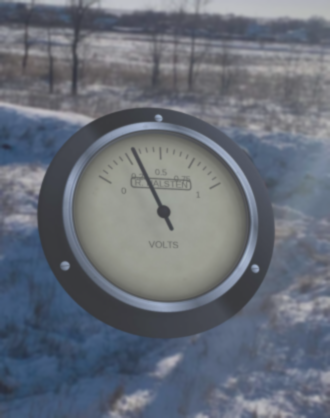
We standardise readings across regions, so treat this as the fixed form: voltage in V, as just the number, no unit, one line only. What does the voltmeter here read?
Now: 0.3
